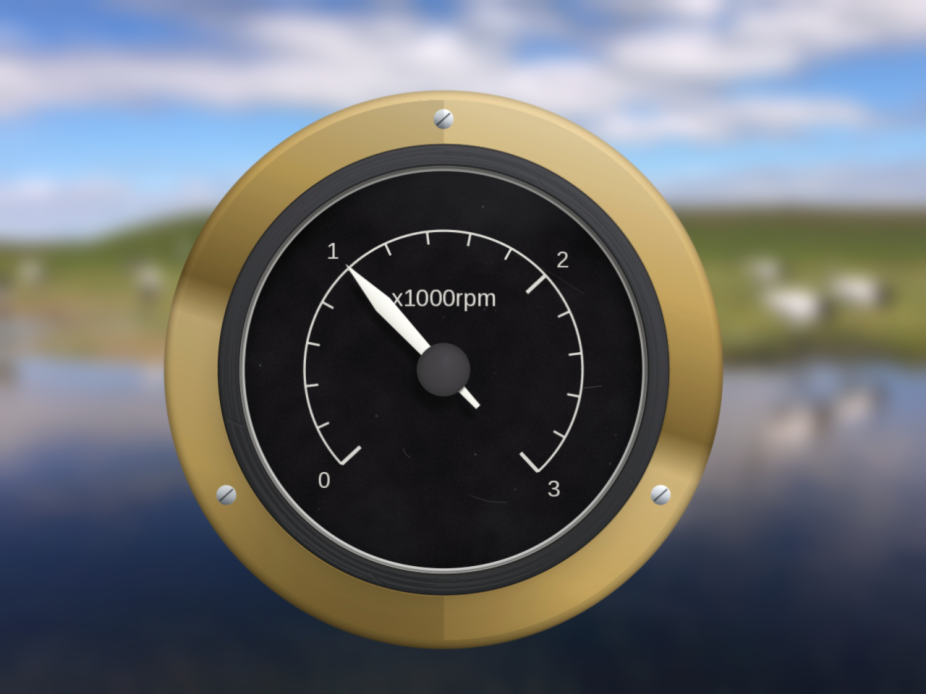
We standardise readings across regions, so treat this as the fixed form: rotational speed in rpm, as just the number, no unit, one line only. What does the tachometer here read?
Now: 1000
